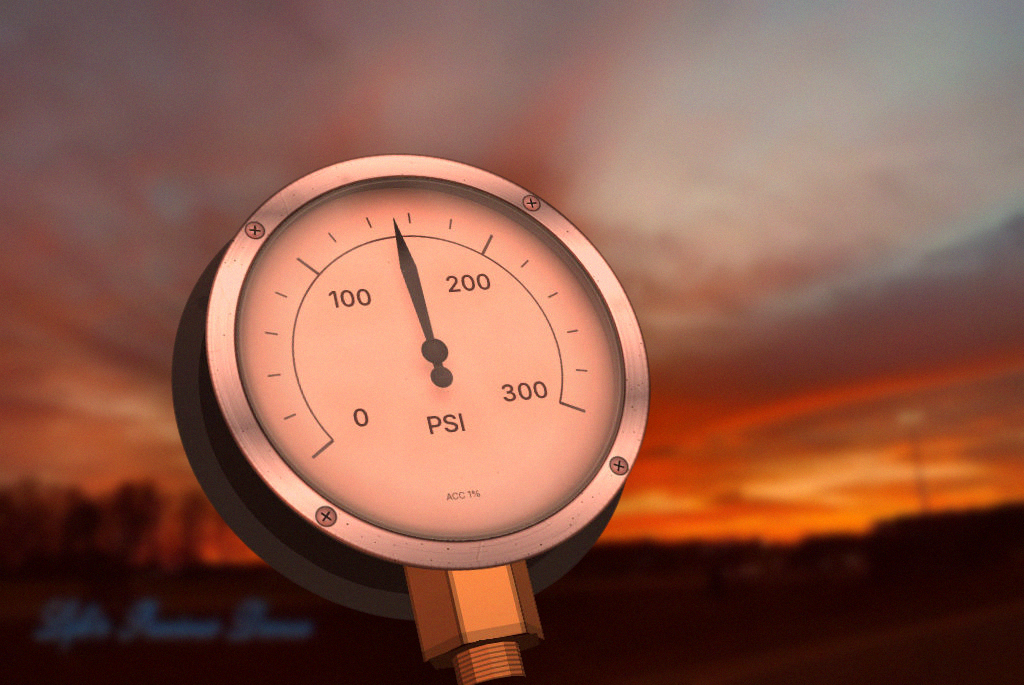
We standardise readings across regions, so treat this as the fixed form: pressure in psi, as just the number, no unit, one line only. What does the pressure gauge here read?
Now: 150
